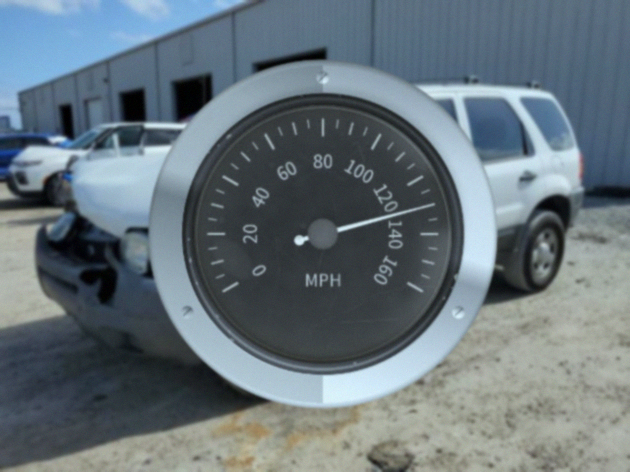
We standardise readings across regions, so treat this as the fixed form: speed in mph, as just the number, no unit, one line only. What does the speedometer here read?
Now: 130
